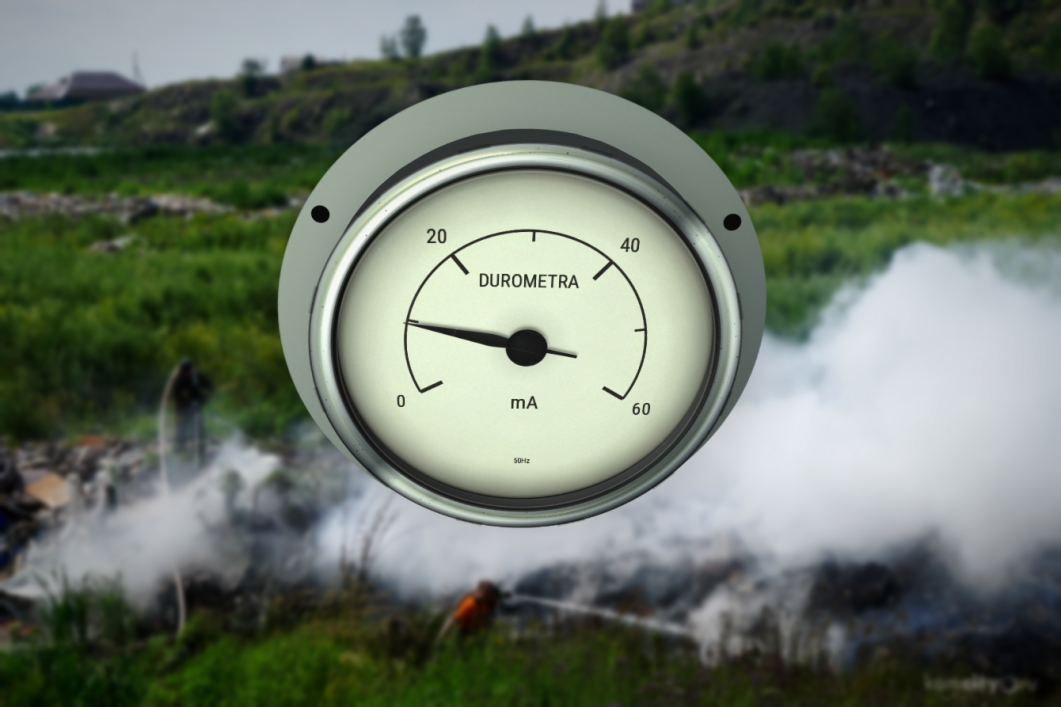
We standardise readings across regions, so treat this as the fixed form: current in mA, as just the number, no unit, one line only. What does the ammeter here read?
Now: 10
